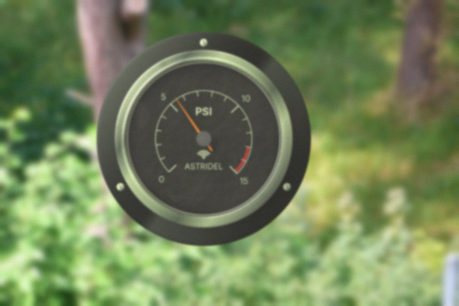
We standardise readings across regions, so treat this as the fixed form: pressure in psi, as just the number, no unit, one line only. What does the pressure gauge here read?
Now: 5.5
